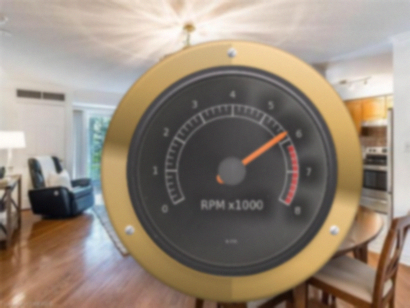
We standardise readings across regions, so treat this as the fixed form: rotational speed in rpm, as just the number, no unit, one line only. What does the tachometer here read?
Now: 5800
